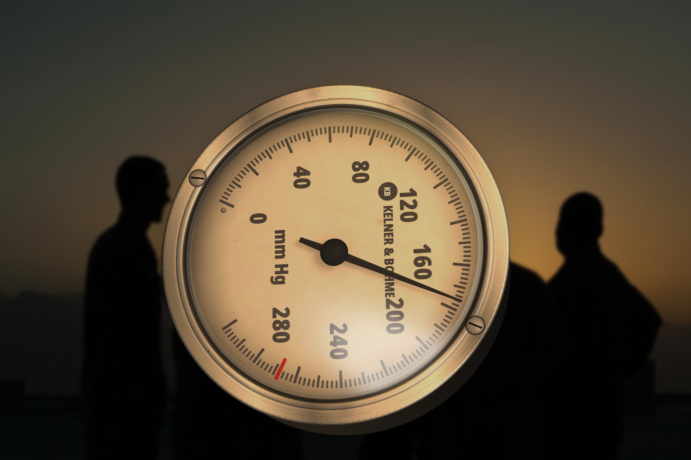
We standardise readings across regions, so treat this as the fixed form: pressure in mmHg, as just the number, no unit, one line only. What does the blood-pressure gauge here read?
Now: 176
